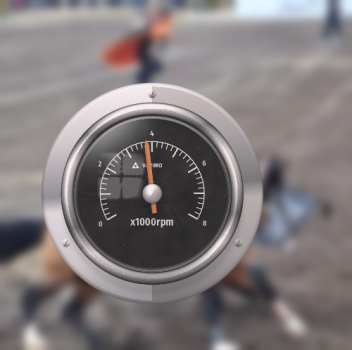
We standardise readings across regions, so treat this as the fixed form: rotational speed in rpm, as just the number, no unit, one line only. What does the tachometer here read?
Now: 3800
